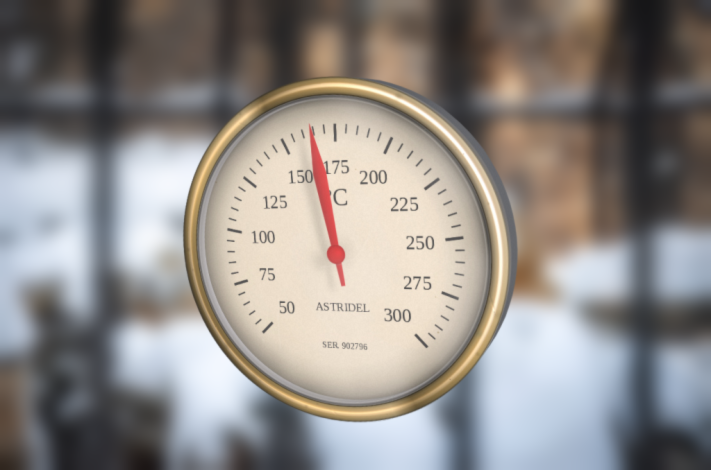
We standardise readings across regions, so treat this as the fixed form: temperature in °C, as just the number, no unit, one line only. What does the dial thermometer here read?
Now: 165
